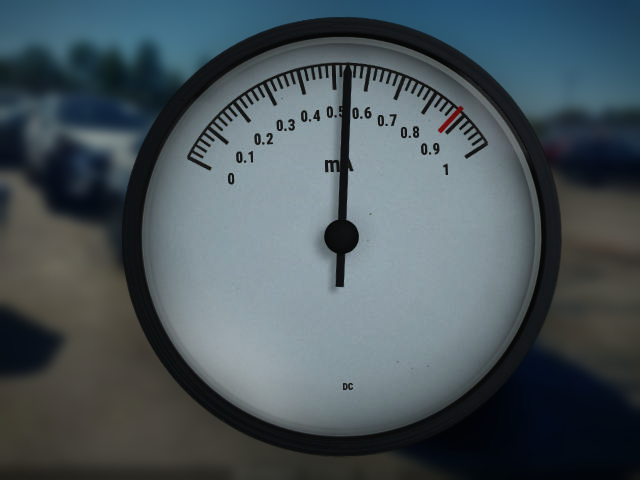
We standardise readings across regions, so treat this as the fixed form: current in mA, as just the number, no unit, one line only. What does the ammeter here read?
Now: 0.54
